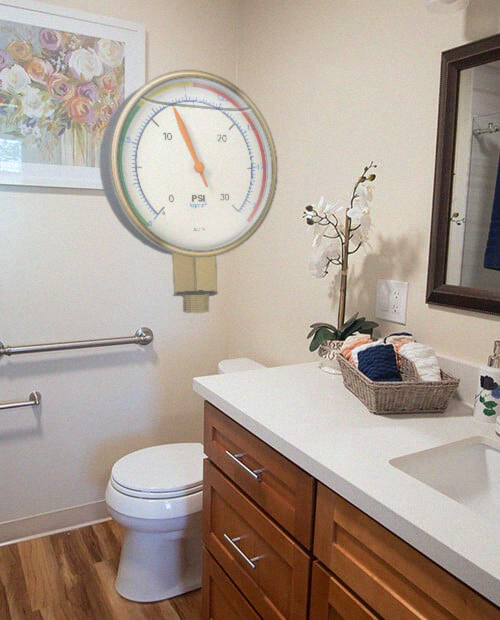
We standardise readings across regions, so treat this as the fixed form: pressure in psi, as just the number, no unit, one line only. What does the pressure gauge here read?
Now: 12.5
